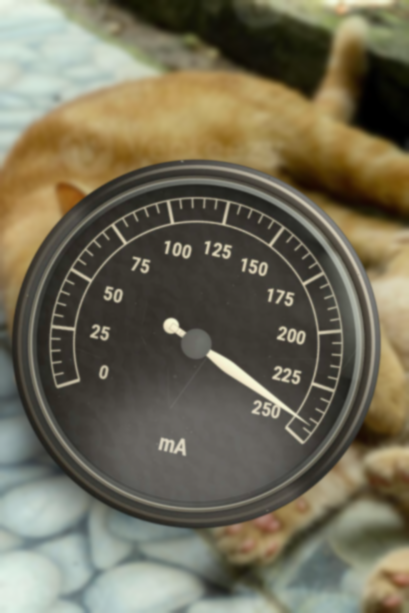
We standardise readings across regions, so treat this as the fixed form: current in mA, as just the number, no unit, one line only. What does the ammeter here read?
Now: 242.5
